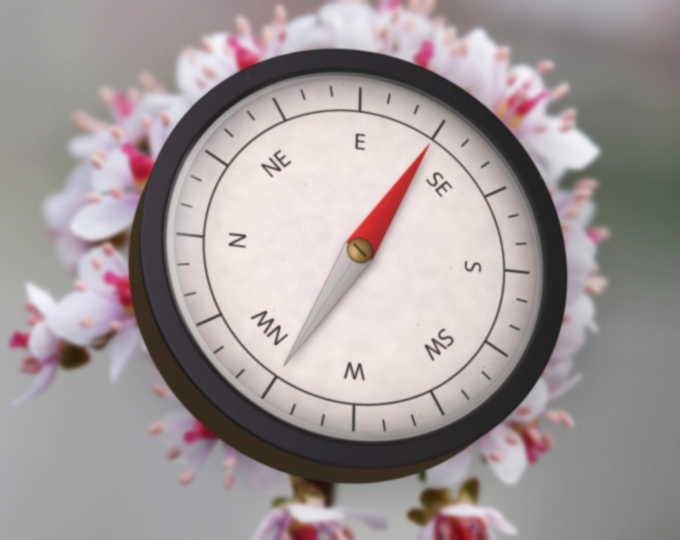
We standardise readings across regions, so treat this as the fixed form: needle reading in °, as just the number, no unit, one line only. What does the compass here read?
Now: 120
